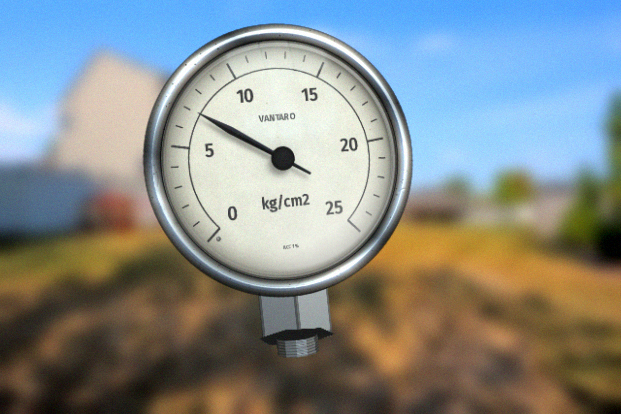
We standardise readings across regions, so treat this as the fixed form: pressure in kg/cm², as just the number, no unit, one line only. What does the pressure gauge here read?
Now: 7
